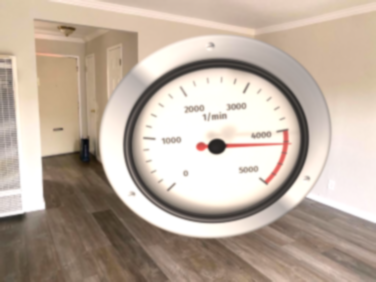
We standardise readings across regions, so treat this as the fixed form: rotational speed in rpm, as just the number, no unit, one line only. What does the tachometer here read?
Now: 4200
